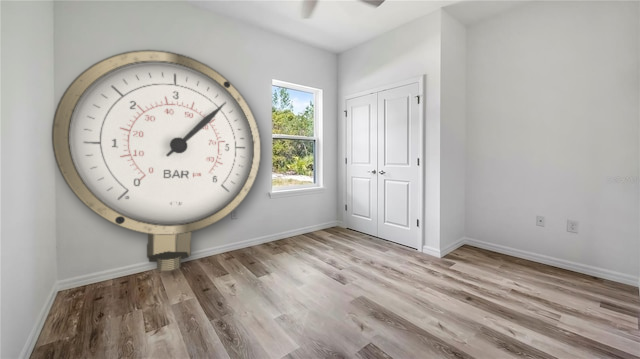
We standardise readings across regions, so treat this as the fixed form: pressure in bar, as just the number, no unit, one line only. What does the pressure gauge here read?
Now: 4
